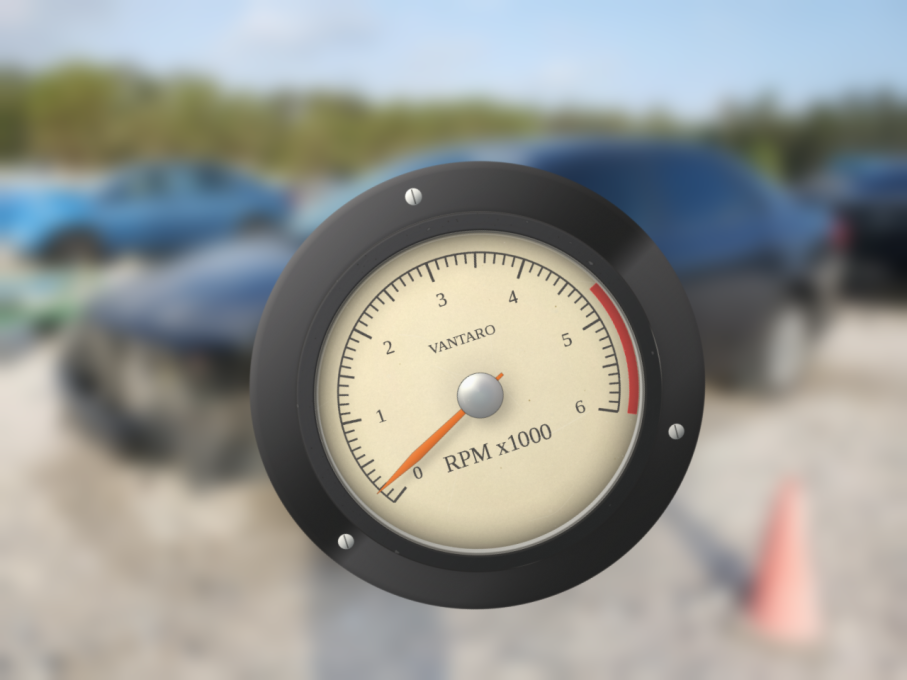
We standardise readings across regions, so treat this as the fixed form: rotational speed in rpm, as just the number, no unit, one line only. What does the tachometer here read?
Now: 200
